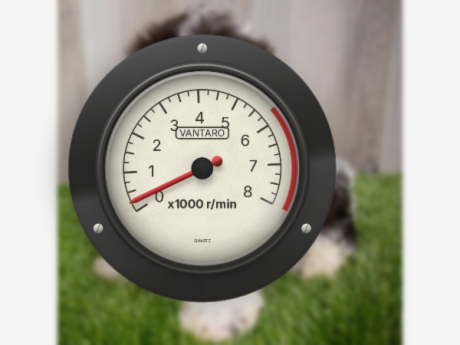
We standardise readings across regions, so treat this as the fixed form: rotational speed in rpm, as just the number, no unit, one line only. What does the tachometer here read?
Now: 250
